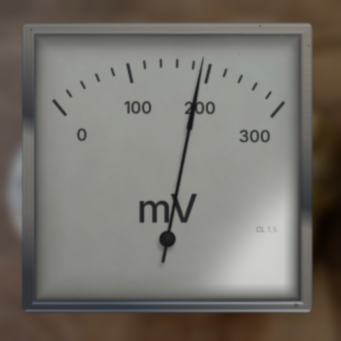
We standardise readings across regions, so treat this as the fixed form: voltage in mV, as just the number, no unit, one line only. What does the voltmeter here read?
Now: 190
